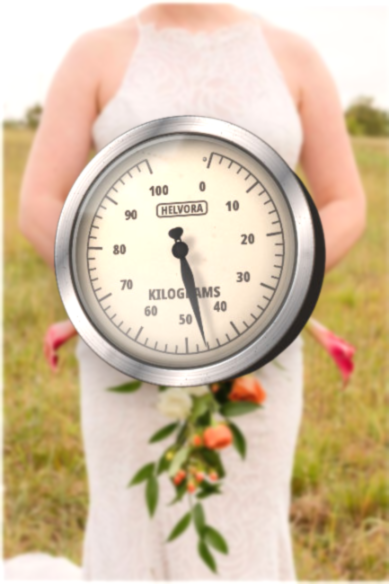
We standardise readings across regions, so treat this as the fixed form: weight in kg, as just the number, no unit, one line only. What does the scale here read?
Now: 46
